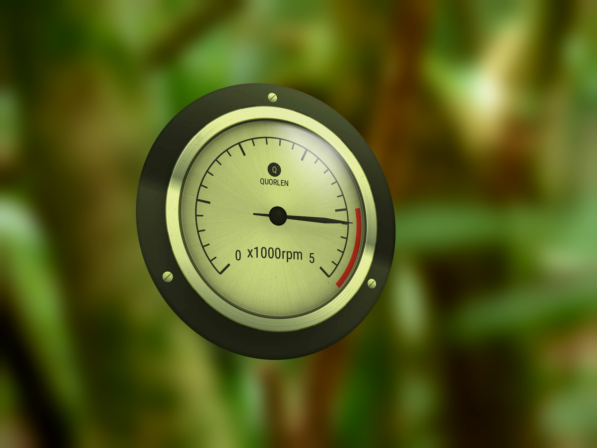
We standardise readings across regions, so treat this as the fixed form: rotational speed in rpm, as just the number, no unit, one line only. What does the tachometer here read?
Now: 4200
